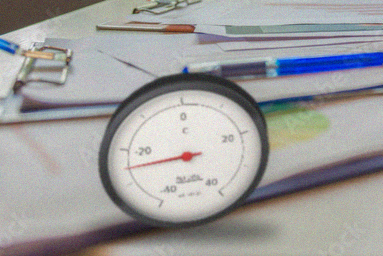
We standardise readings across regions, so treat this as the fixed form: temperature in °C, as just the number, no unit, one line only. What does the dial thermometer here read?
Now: -25
